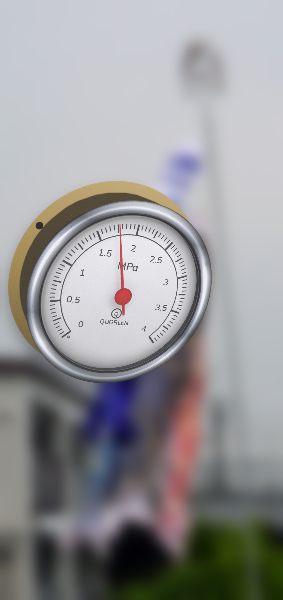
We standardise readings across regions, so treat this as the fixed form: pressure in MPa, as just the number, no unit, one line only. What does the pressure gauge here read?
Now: 1.75
